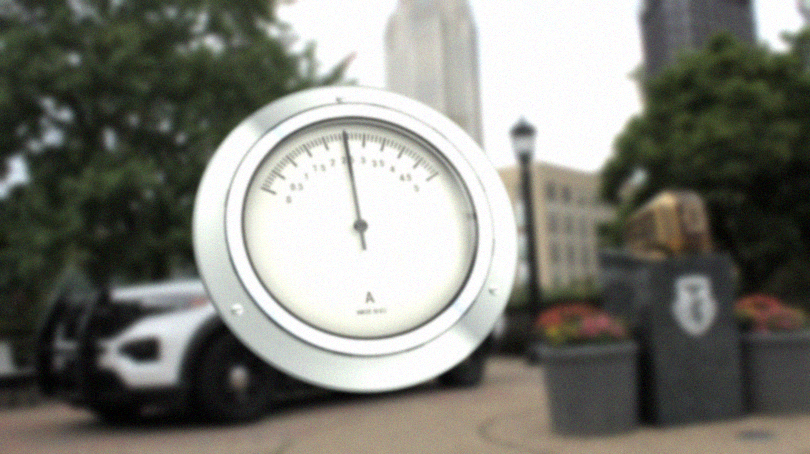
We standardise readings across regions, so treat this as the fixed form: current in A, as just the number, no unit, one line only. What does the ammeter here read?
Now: 2.5
